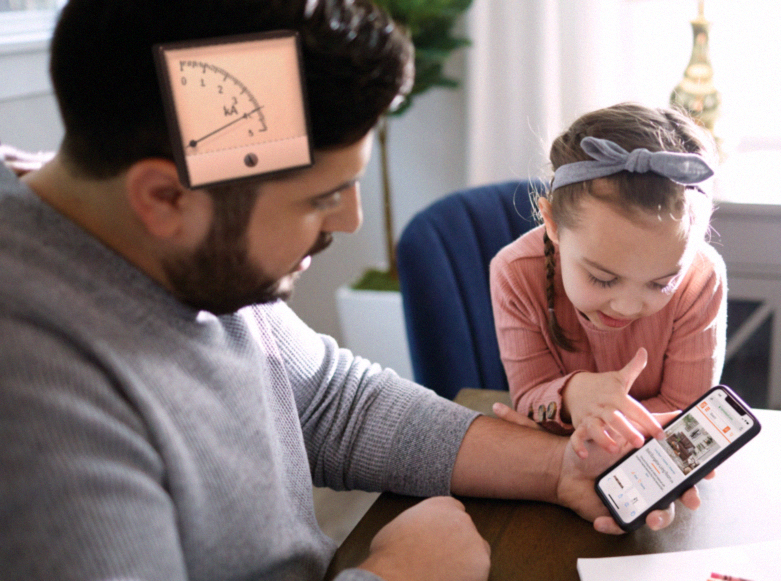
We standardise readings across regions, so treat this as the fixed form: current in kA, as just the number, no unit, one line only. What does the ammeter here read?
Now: 4
